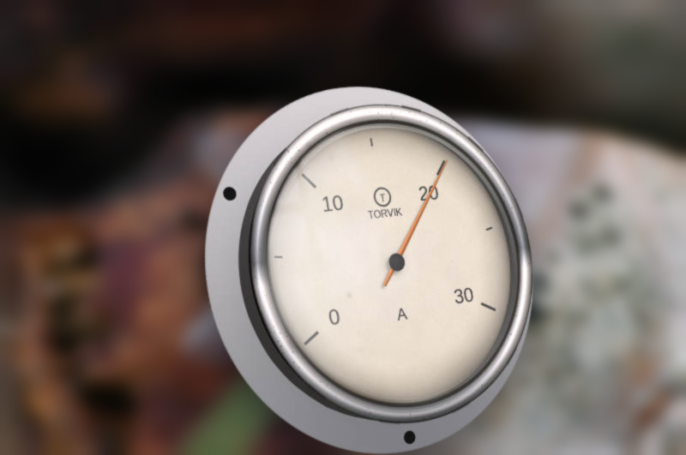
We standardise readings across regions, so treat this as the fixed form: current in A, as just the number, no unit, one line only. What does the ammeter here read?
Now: 20
